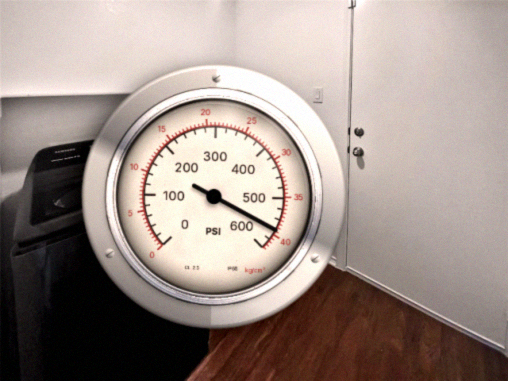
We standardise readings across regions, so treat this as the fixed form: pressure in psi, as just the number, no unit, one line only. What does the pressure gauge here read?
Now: 560
